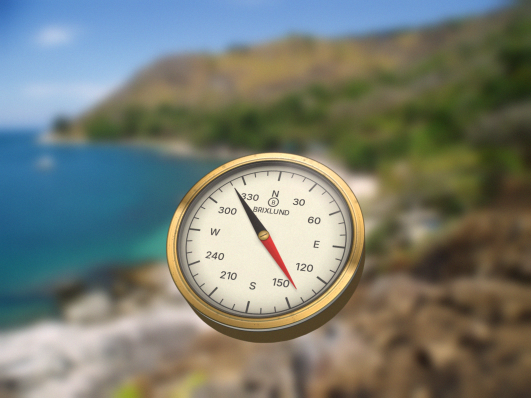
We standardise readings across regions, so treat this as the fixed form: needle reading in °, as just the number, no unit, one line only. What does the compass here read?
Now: 140
